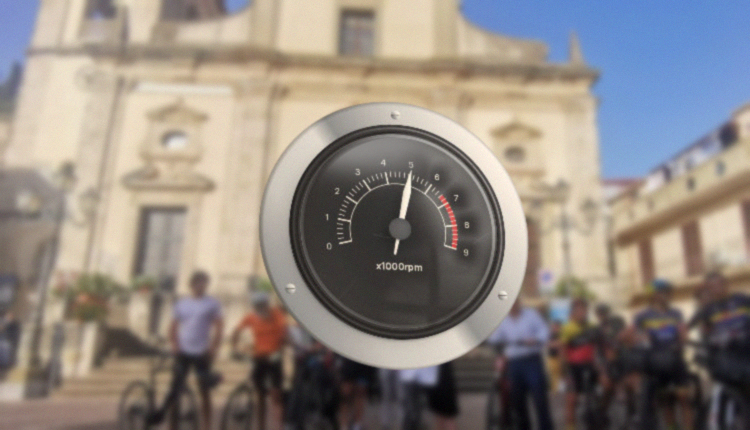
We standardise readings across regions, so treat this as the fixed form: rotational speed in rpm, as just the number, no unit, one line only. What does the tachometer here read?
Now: 5000
